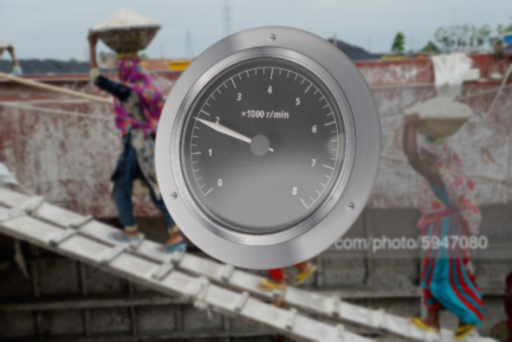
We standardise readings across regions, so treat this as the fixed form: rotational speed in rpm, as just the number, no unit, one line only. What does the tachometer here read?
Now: 1800
